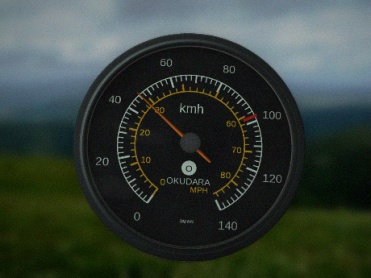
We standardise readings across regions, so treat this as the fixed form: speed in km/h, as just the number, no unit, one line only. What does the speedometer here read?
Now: 46
